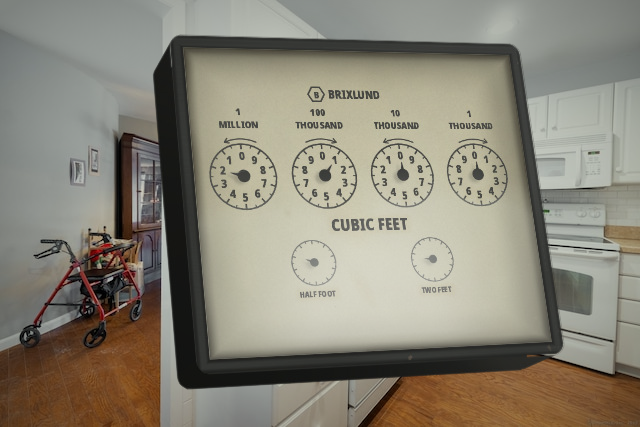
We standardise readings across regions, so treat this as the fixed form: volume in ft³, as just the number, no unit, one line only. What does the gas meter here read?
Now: 210000
